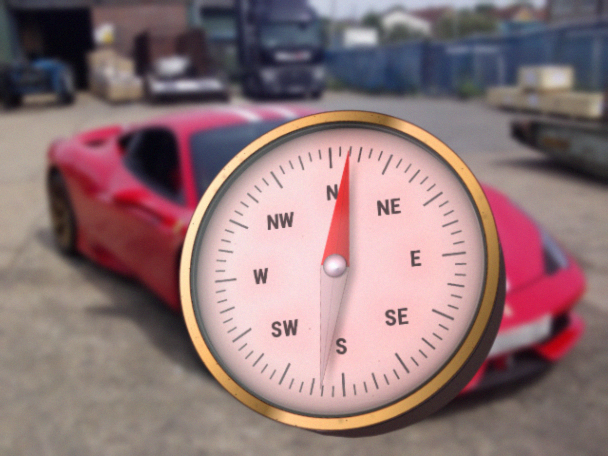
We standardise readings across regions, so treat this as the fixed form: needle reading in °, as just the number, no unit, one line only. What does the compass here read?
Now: 10
